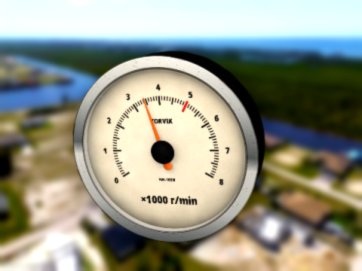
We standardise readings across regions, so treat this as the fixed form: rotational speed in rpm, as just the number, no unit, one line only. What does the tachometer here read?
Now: 3500
